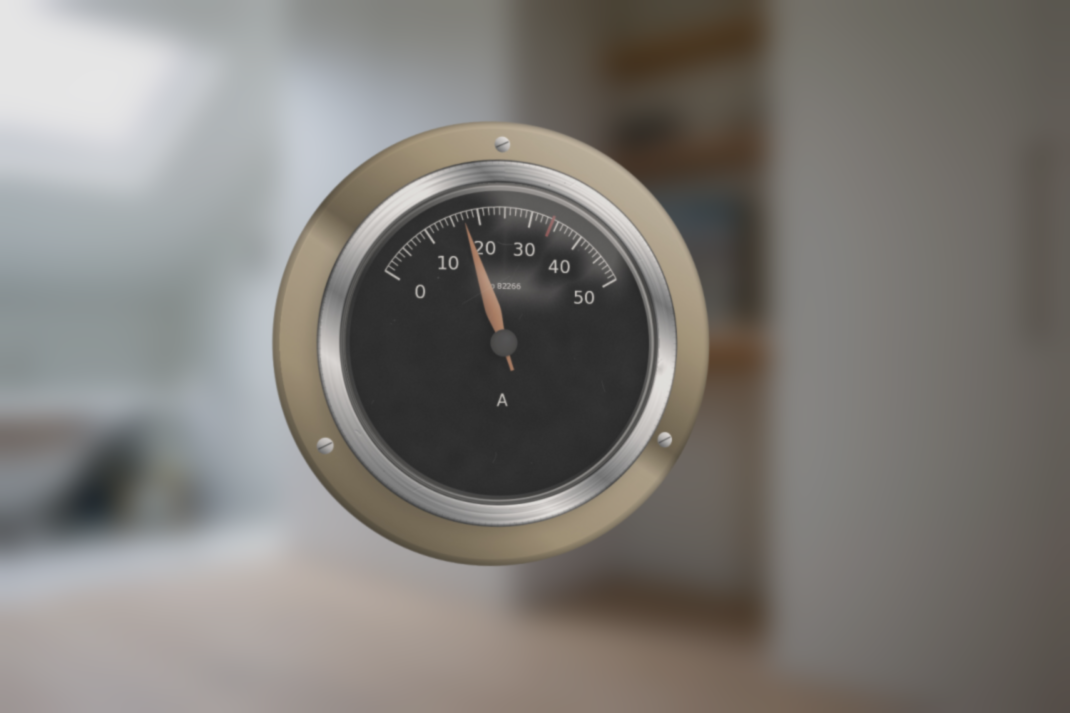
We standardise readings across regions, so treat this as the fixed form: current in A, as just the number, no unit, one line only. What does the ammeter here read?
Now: 17
